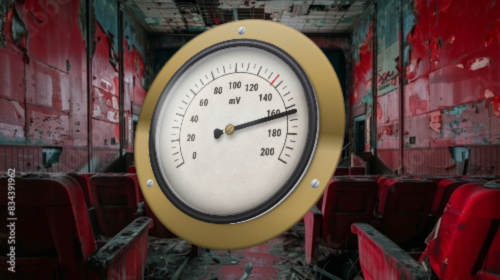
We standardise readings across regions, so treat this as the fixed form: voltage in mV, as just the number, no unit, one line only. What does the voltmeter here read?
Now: 165
